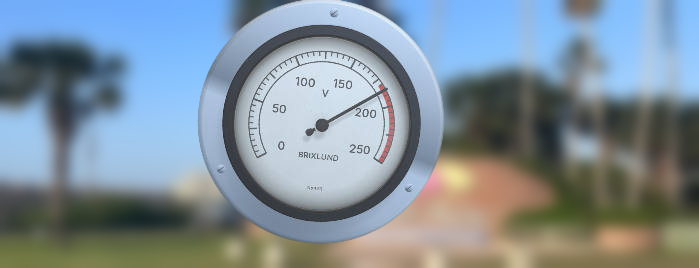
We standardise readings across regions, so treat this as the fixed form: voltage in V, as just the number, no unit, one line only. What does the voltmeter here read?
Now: 185
